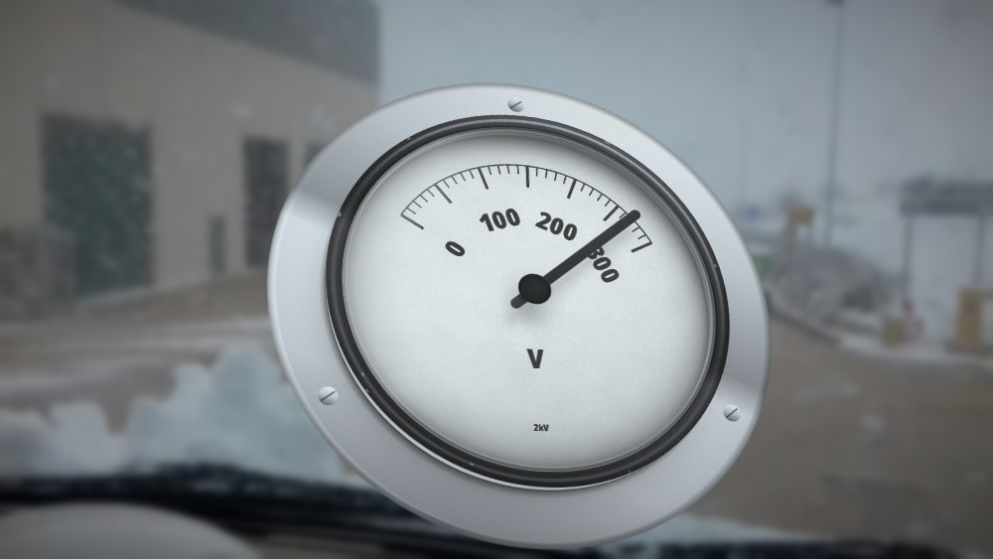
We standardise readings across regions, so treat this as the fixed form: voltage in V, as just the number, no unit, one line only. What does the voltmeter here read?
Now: 270
